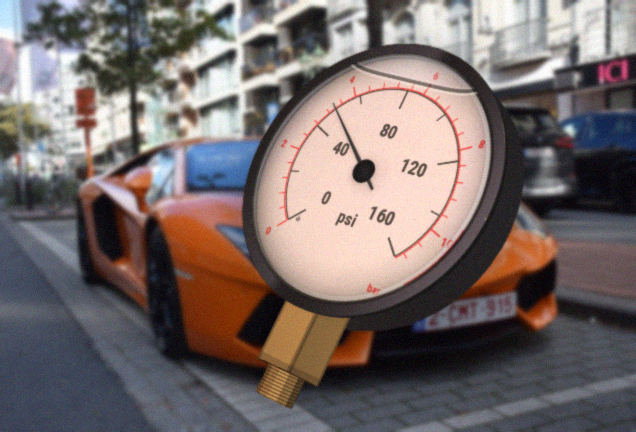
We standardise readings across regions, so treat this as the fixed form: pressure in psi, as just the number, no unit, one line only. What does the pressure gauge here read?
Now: 50
